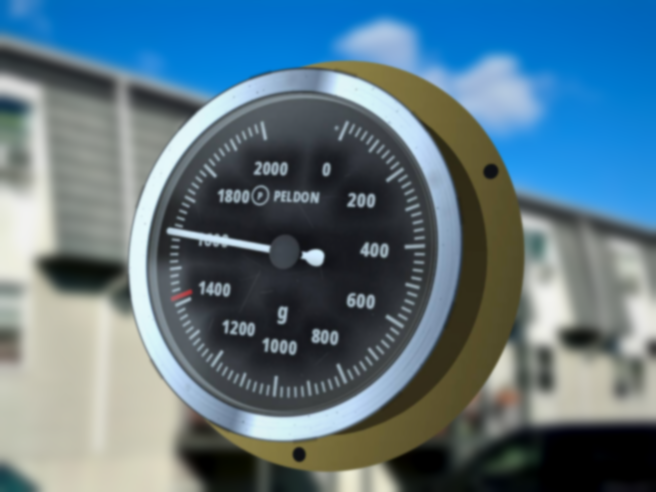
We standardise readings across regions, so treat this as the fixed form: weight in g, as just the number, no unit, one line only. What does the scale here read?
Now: 1600
